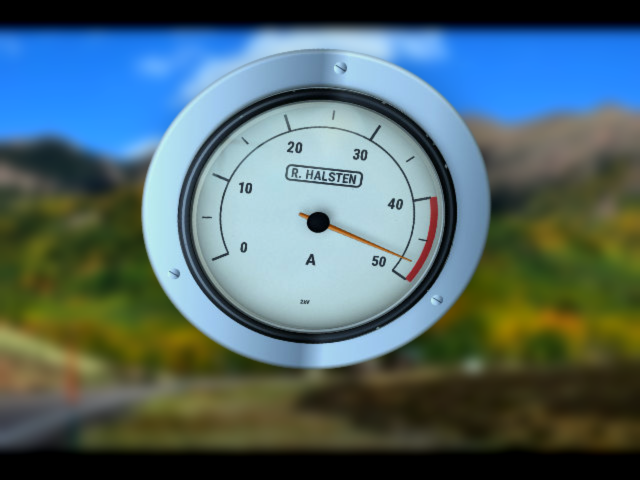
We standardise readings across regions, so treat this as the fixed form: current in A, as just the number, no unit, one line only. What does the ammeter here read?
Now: 47.5
